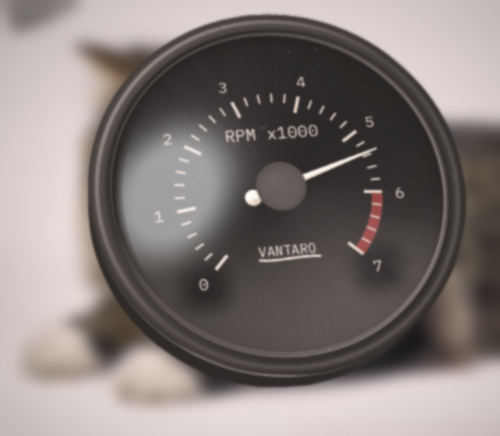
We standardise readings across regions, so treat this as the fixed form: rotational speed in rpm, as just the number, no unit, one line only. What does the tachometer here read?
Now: 5400
